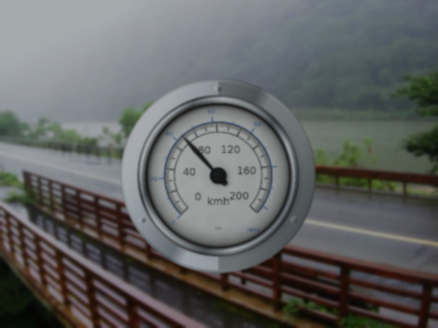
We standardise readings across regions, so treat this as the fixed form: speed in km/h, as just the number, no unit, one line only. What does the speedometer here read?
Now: 70
